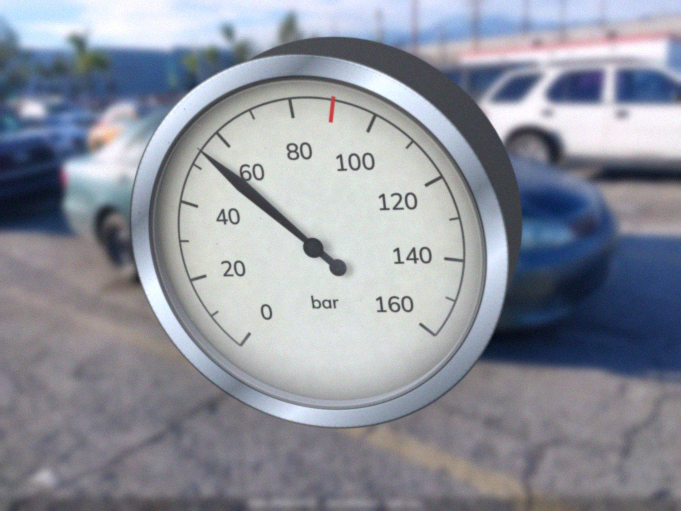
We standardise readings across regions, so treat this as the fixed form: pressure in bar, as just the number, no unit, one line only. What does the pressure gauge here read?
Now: 55
